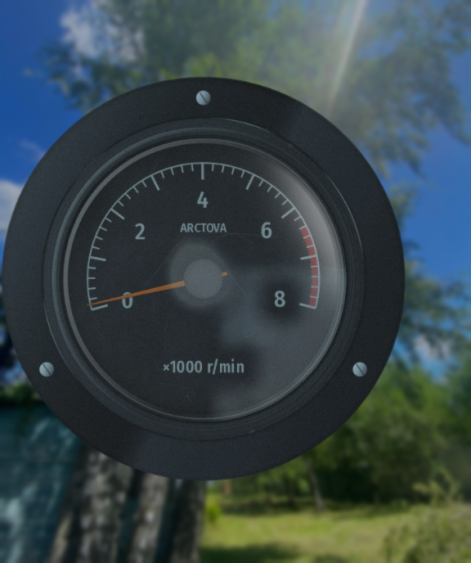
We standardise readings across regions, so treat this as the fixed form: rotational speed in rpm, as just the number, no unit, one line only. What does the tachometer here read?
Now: 100
